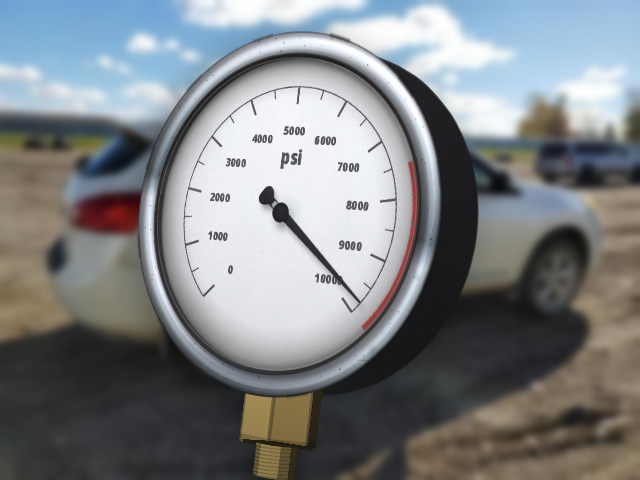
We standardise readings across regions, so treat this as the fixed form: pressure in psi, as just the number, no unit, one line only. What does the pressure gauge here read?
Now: 9750
